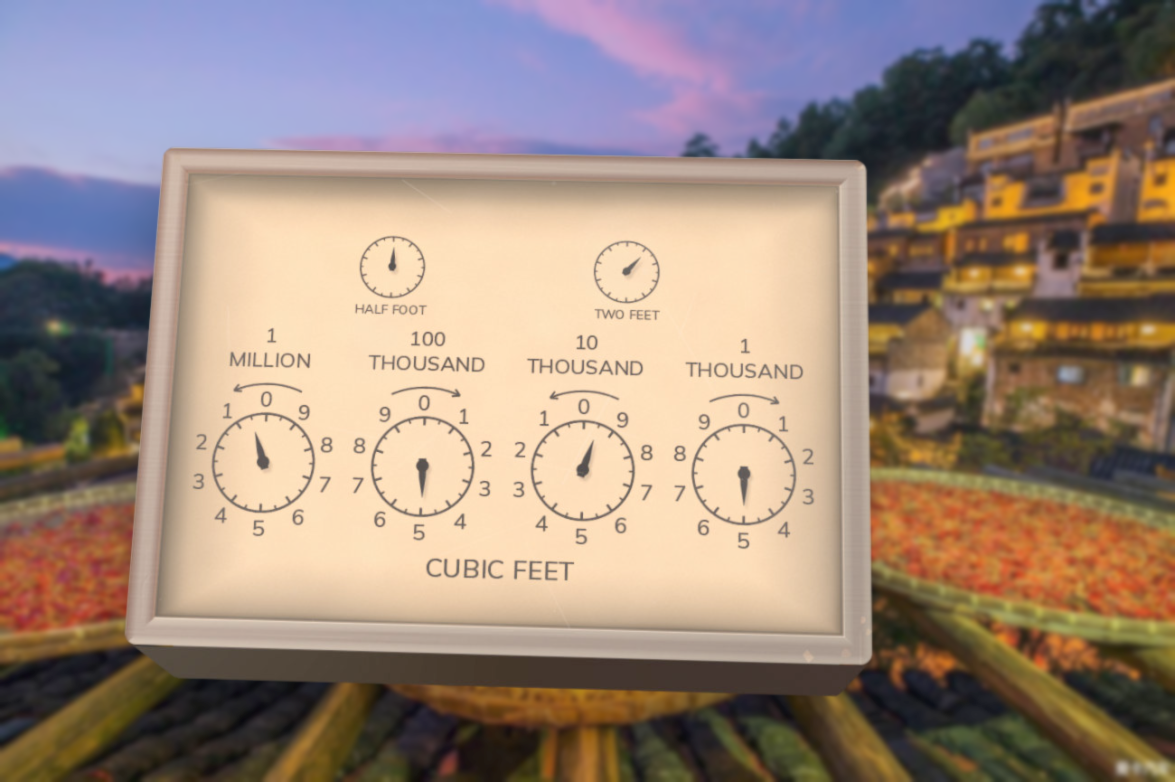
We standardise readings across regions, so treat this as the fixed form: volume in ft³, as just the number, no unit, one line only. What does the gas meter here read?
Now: 49500
